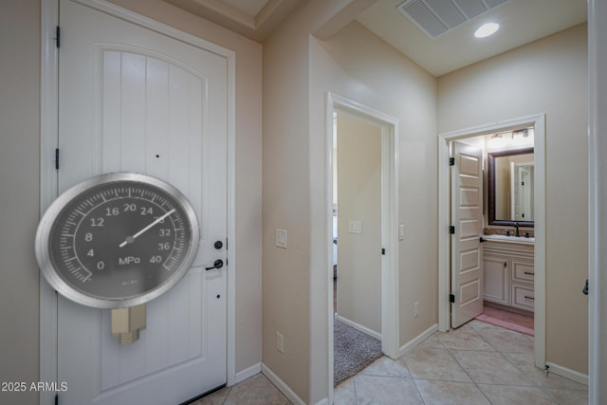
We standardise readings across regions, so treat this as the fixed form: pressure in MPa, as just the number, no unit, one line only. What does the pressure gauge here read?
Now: 28
